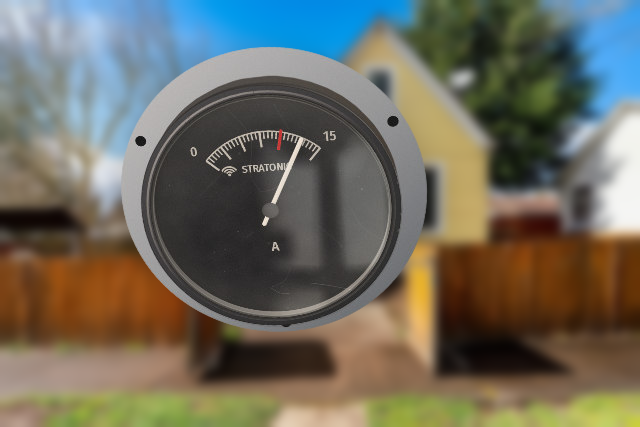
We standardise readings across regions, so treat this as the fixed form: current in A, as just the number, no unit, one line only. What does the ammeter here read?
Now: 12.5
